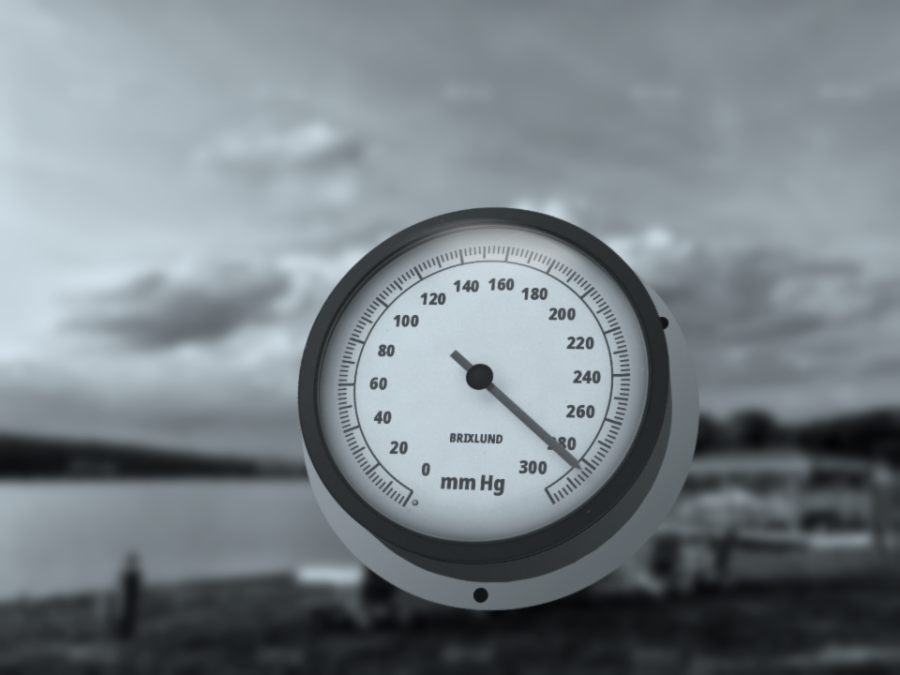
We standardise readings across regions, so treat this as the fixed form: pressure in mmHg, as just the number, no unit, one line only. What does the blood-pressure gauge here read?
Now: 284
